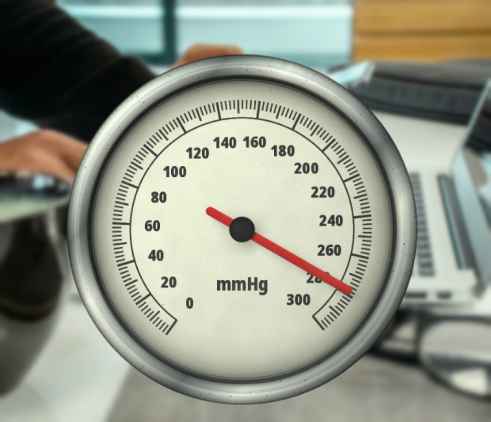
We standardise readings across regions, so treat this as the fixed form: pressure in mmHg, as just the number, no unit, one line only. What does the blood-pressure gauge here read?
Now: 278
